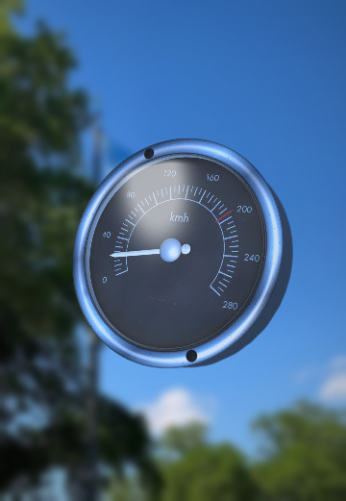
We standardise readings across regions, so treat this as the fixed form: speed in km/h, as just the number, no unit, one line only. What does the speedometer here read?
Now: 20
